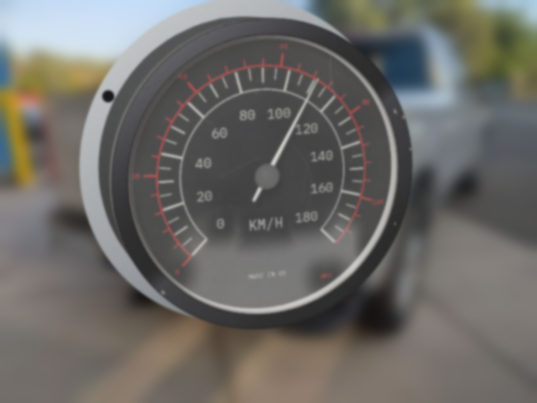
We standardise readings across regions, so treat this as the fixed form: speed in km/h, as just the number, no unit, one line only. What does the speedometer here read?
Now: 110
